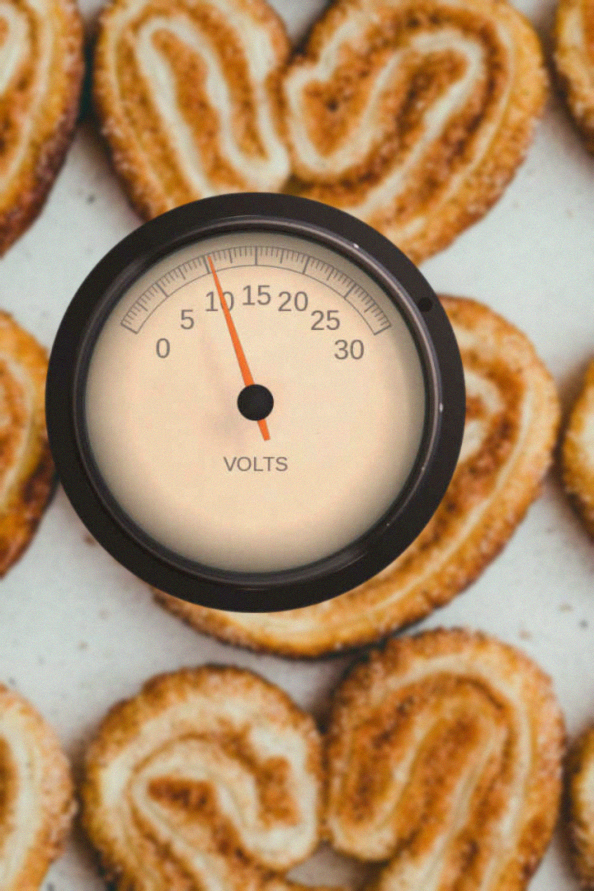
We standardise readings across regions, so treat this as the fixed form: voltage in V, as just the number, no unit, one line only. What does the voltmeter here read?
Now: 10.5
